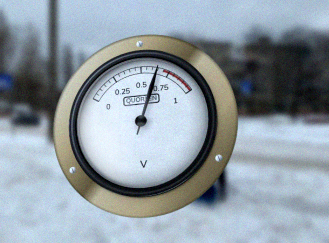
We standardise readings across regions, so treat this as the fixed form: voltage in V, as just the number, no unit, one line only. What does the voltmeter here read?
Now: 0.65
